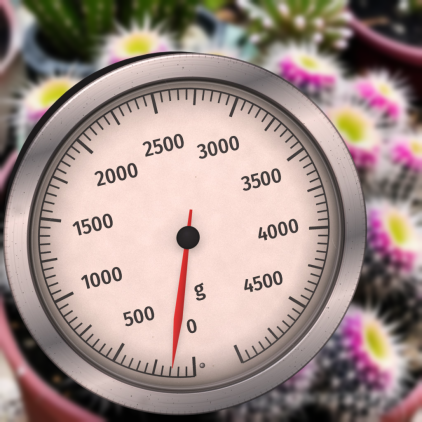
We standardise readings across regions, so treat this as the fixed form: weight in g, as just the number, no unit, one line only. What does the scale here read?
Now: 150
